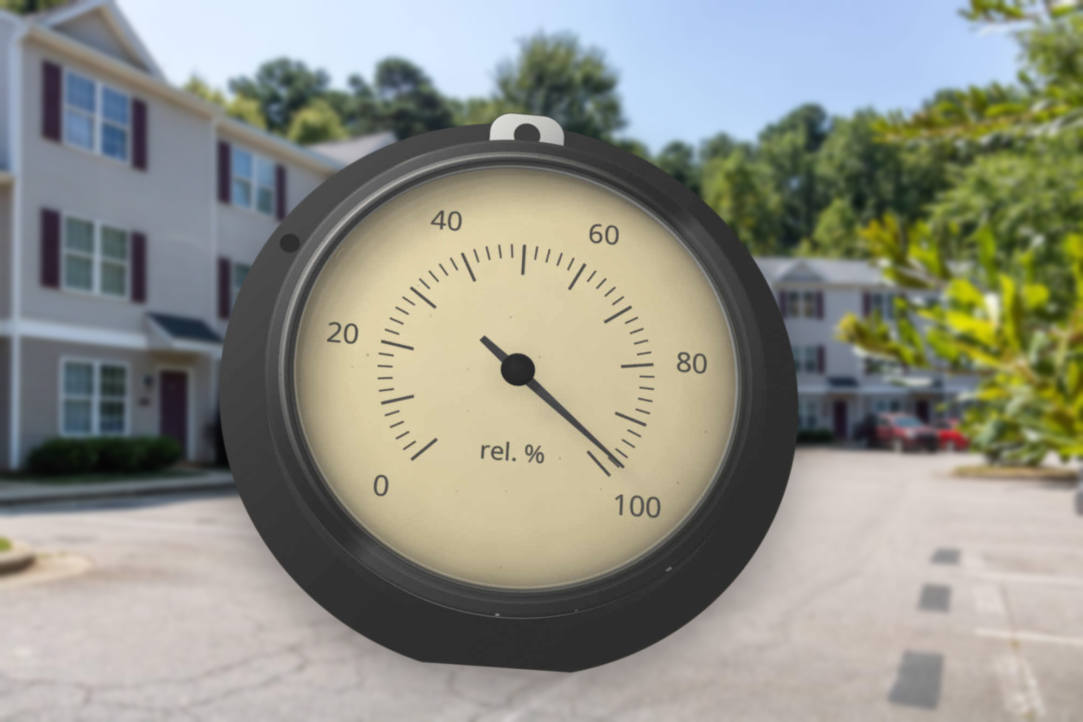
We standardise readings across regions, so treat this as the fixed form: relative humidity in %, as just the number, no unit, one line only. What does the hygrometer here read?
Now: 98
